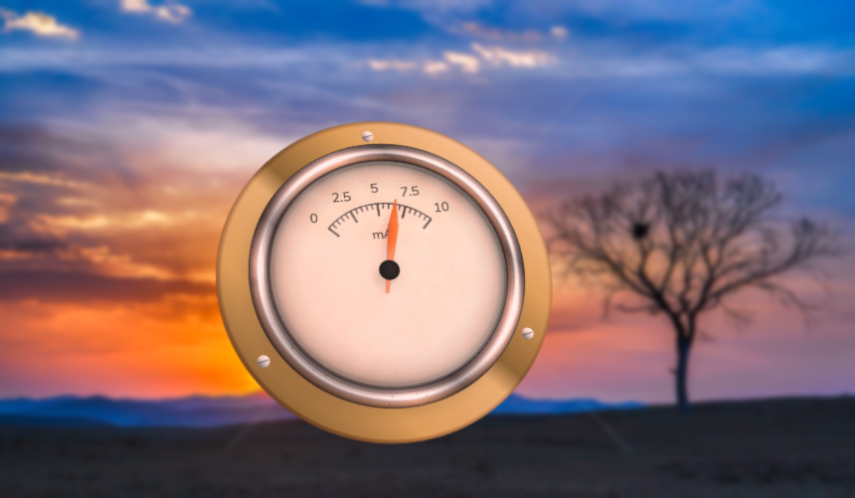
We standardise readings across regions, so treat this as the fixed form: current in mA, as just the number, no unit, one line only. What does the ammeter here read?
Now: 6.5
